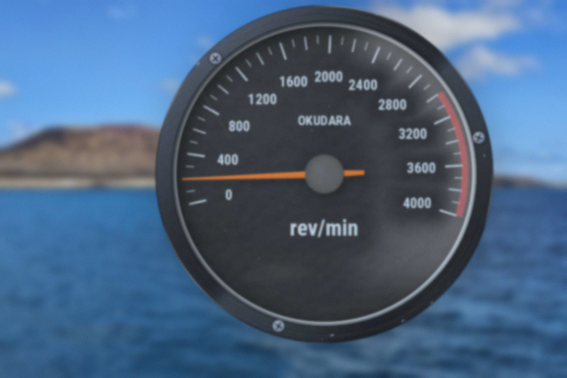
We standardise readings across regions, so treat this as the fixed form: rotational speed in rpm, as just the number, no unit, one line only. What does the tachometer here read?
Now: 200
